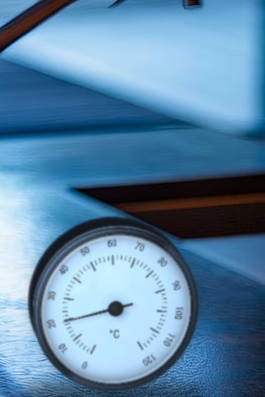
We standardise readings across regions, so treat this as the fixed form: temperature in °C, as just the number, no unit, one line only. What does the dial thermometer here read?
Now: 20
